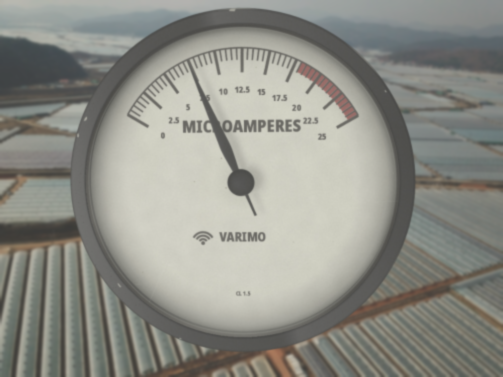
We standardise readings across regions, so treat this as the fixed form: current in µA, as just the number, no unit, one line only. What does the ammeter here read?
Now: 7.5
